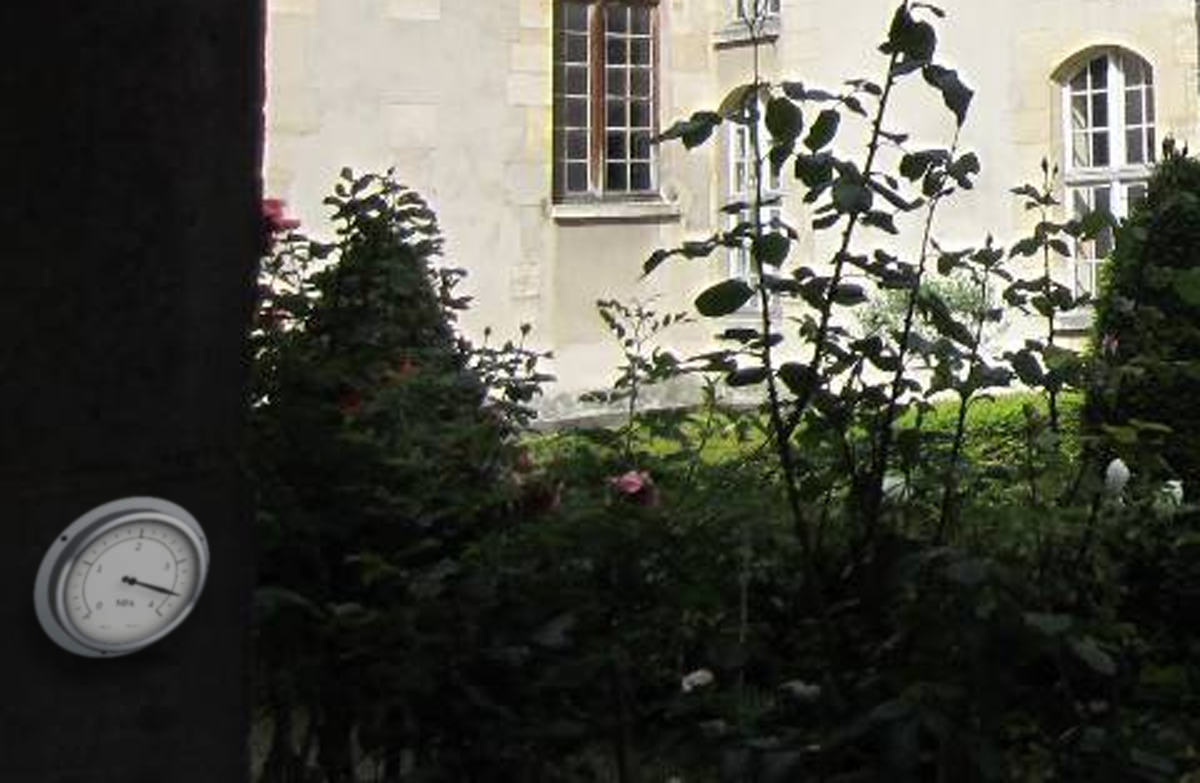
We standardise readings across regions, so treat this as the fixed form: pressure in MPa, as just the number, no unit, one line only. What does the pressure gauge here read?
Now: 3.6
